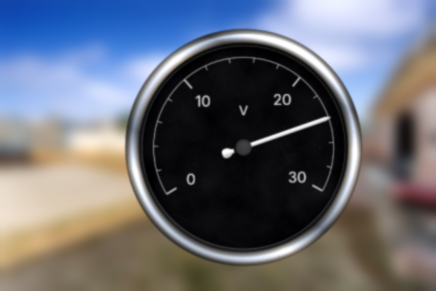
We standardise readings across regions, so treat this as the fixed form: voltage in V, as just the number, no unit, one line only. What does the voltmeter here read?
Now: 24
